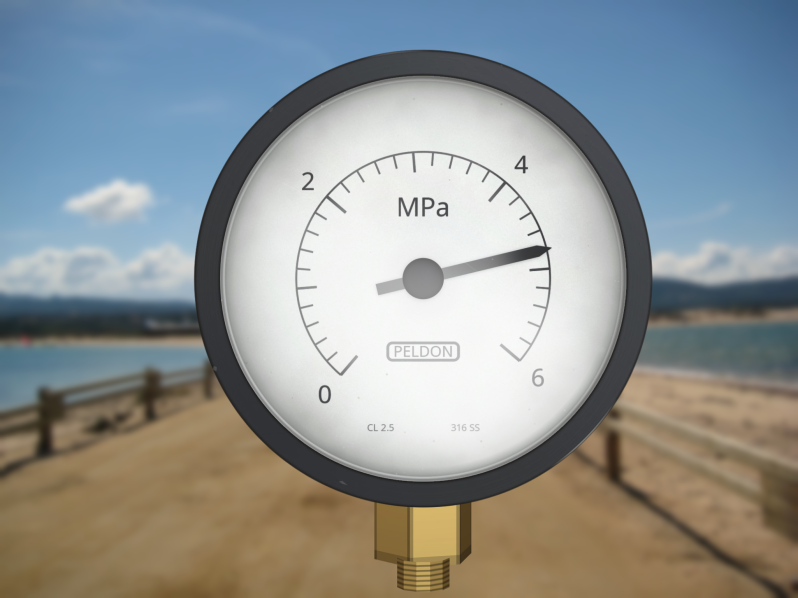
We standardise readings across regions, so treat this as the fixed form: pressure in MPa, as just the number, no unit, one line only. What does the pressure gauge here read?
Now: 4.8
